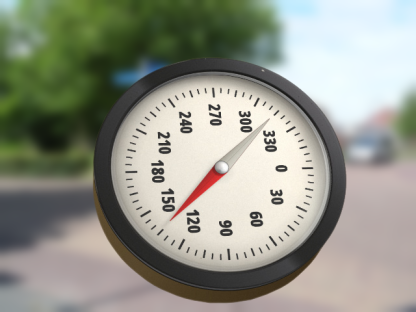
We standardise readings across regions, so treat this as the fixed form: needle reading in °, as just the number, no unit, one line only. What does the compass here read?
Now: 135
